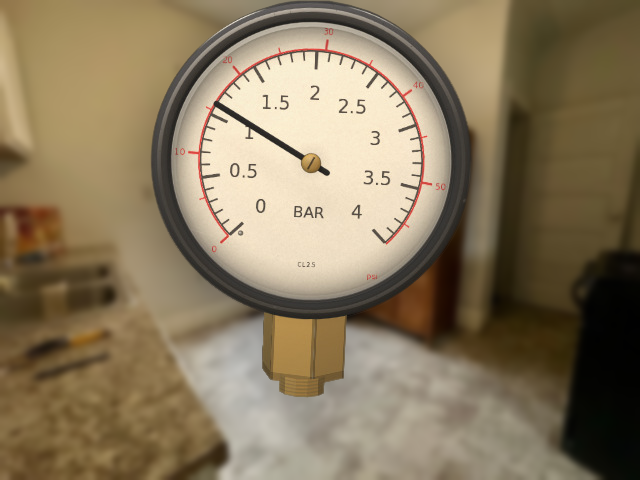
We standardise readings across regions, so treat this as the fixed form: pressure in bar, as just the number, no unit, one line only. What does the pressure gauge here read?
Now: 1.1
